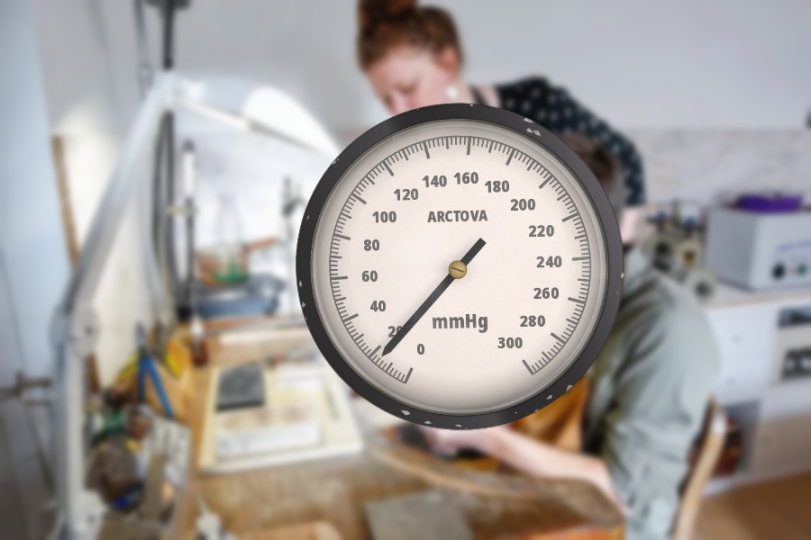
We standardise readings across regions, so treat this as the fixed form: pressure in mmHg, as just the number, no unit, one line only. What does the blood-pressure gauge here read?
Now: 16
